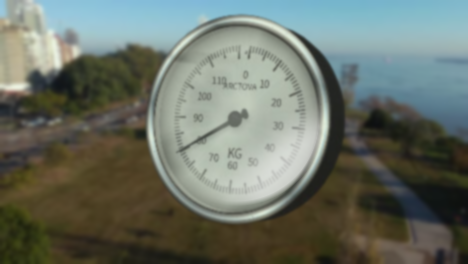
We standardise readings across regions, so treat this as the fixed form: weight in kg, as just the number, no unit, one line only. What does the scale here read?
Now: 80
